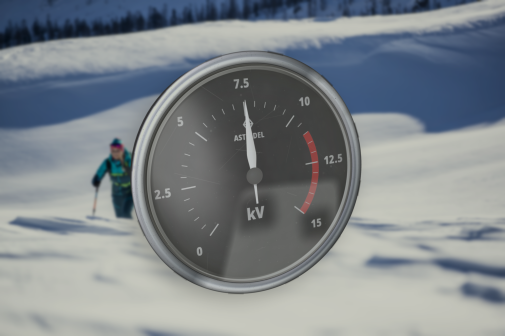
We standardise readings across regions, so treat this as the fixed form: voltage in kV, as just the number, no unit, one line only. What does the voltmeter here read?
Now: 7.5
